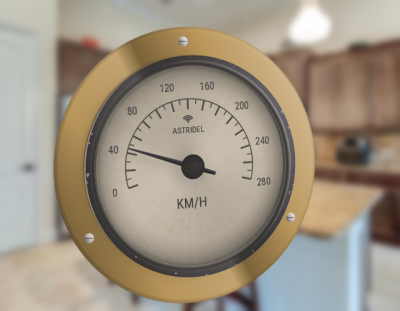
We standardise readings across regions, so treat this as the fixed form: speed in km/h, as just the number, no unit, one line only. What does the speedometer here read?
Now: 45
